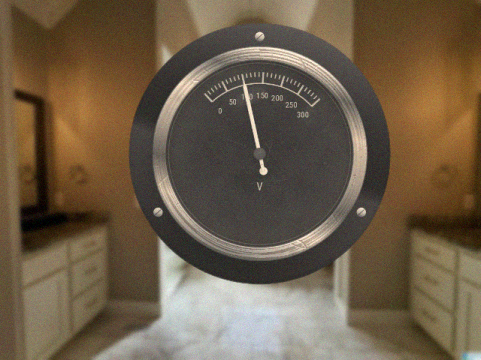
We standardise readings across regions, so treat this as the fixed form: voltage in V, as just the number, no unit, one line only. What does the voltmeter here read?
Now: 100
